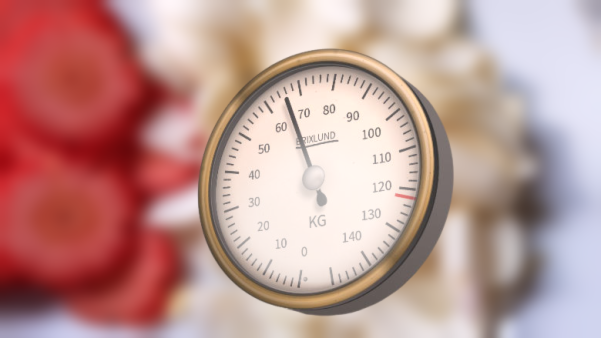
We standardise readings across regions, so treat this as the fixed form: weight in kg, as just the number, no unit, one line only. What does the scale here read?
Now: 66
